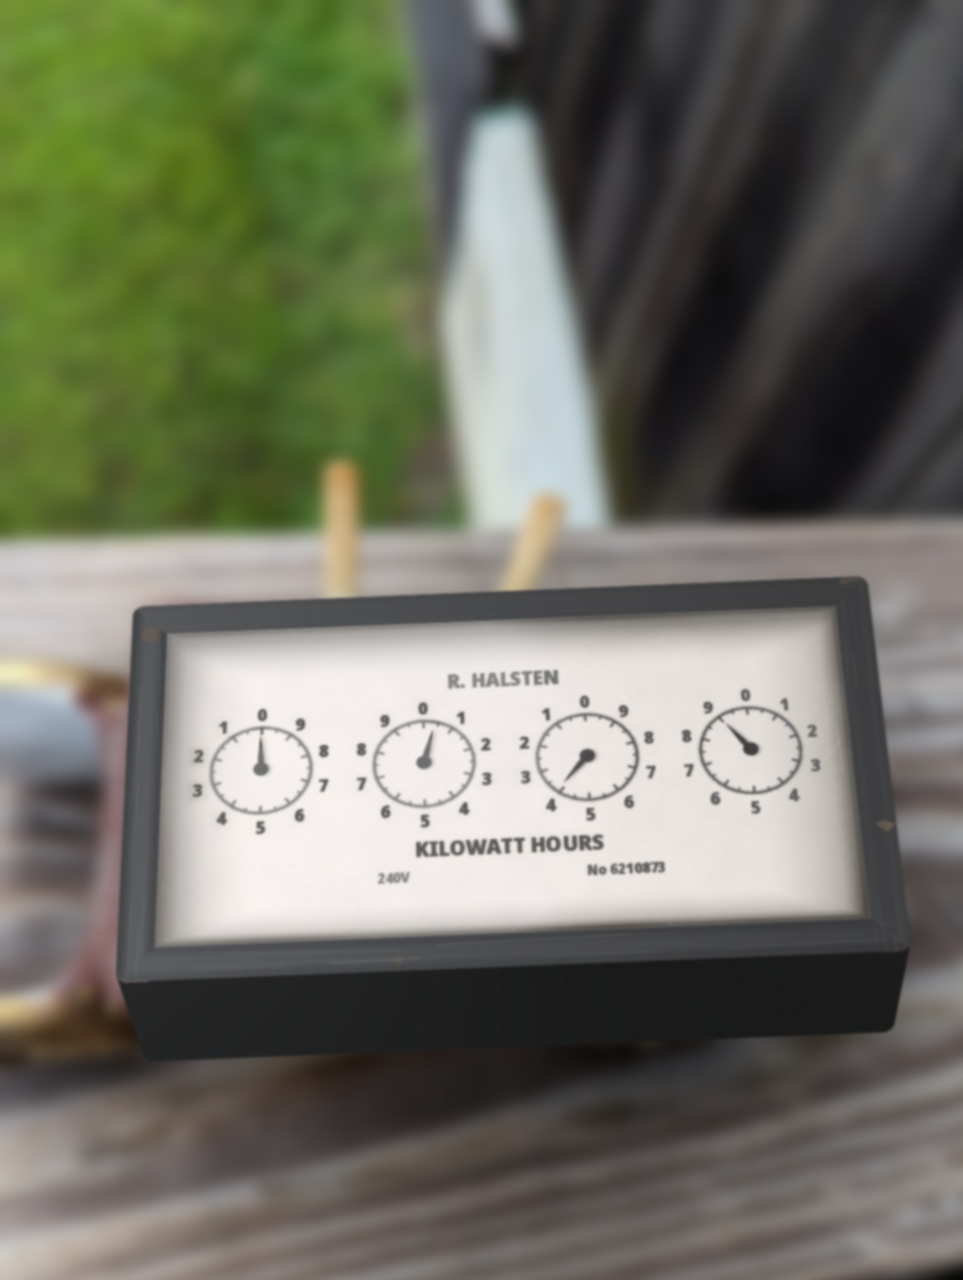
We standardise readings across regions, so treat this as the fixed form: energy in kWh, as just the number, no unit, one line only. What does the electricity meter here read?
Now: 39
